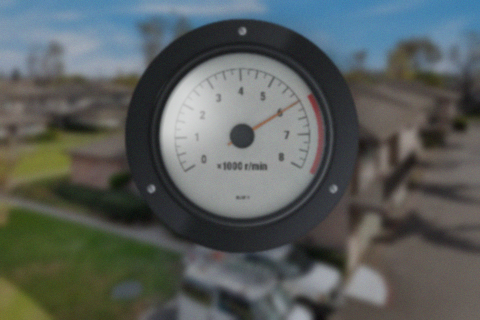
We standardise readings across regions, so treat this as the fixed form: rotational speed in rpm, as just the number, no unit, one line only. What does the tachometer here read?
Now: 6000
